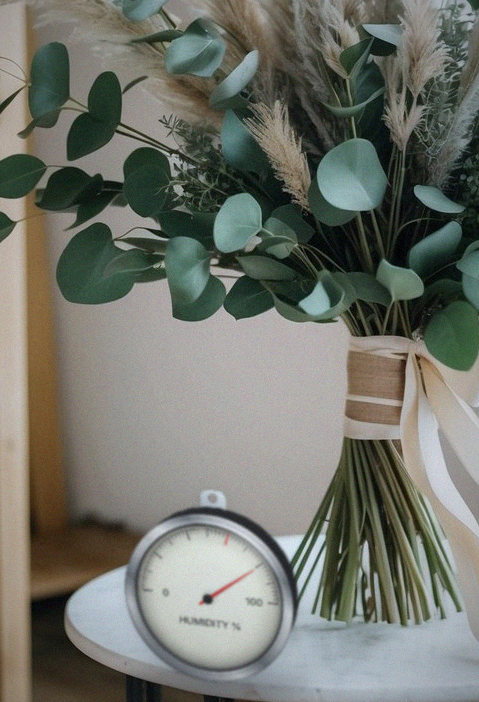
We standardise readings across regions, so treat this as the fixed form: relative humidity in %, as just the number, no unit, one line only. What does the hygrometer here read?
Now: 80
